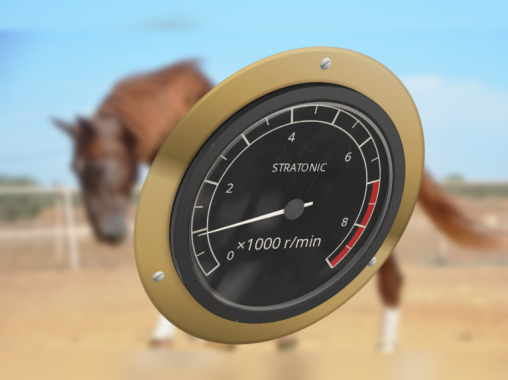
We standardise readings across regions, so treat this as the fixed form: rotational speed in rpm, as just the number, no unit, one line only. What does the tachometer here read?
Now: 1000
